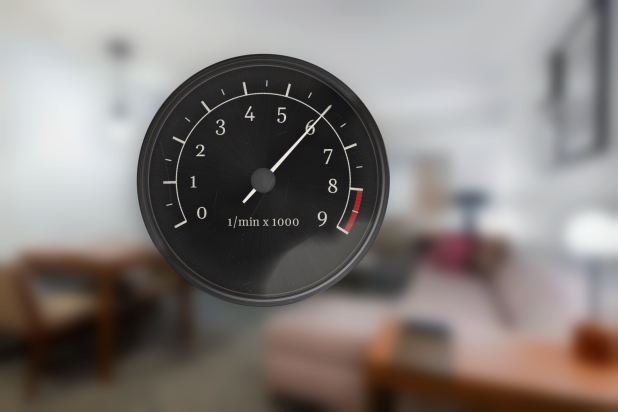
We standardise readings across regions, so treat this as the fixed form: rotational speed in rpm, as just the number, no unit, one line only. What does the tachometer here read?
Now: 6000
